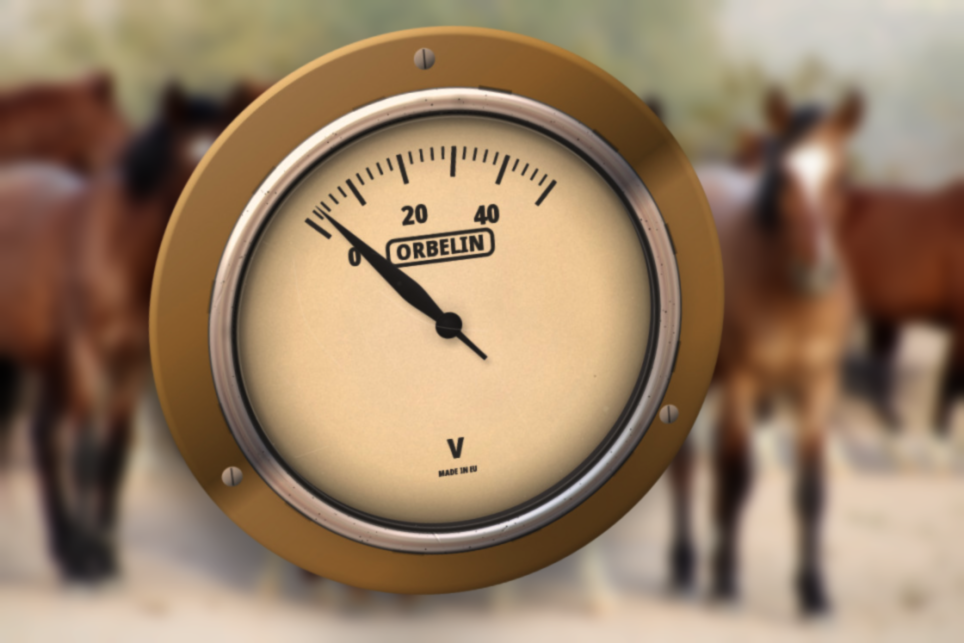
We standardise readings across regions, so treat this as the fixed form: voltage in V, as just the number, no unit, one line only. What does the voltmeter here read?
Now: 3
